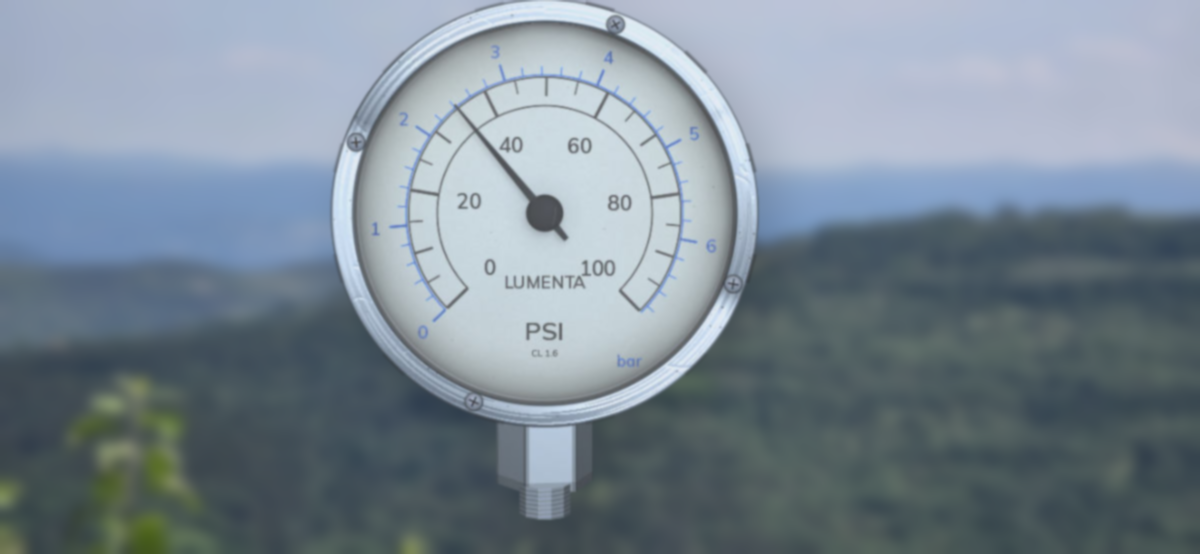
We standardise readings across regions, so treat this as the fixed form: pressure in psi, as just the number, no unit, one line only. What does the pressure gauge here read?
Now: 35
